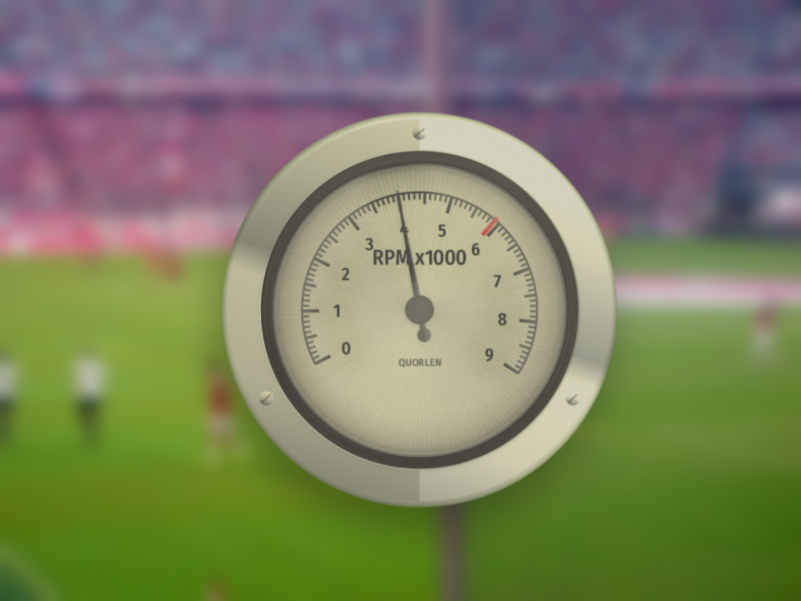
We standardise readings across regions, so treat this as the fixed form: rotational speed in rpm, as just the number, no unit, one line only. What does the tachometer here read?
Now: 4000
